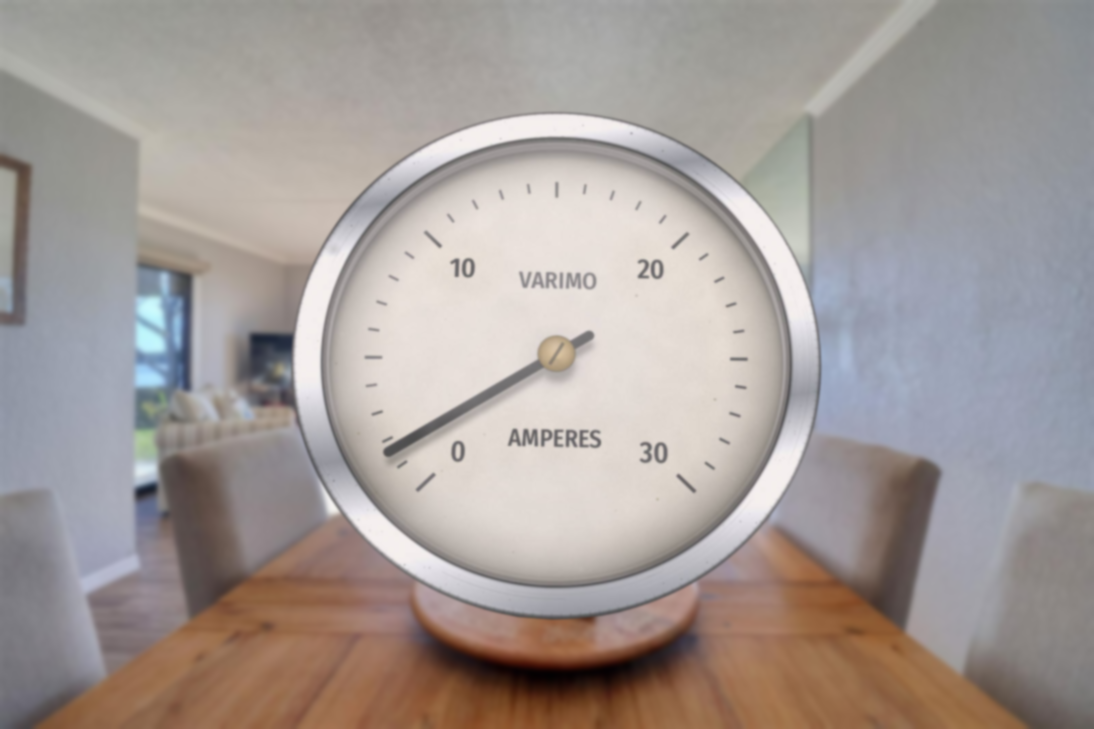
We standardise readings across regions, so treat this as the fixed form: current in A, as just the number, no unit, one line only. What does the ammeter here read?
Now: 1.5
